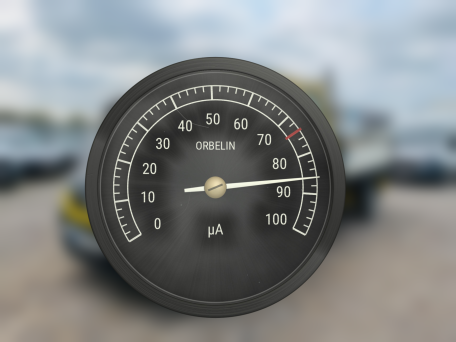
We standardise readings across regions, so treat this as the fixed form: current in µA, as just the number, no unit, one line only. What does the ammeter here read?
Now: 86
